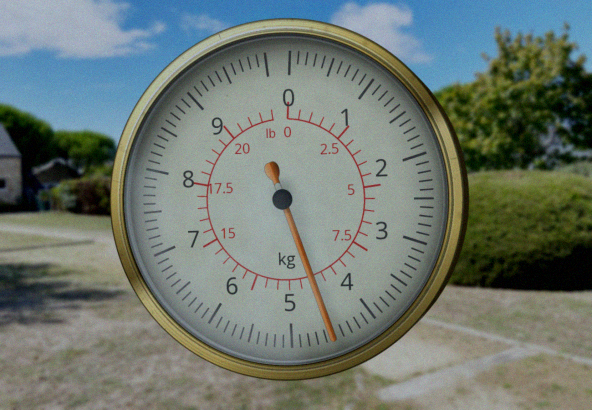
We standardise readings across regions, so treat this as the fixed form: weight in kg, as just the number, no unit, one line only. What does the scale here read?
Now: 4.5
